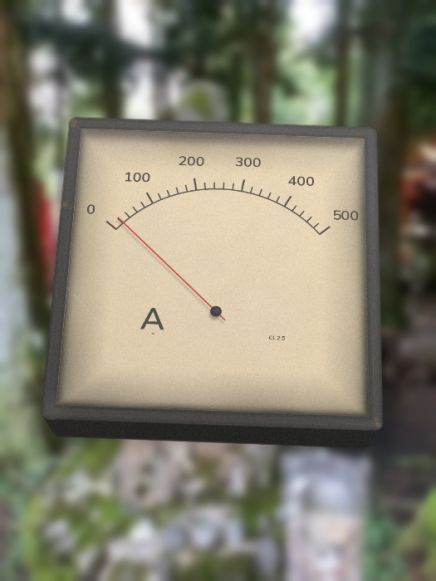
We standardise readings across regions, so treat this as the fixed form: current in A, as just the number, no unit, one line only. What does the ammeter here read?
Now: 20
